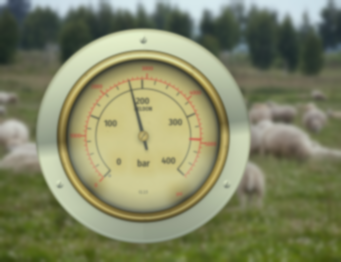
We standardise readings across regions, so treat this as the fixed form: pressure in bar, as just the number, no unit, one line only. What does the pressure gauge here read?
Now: 180
